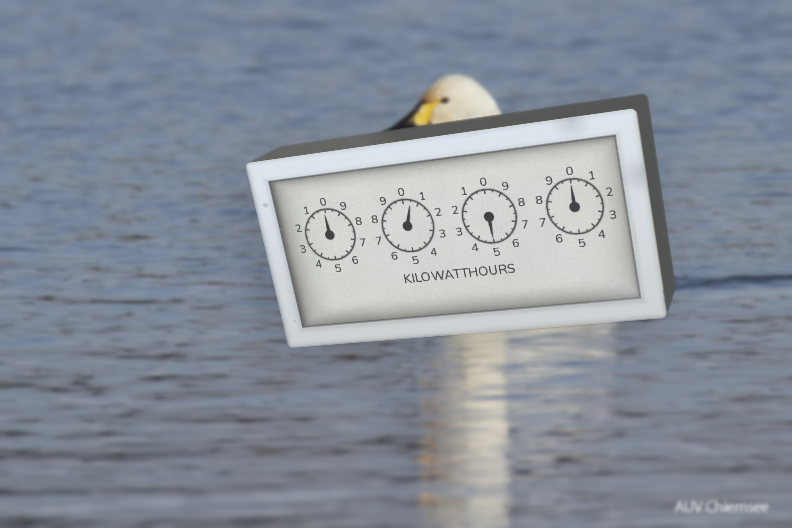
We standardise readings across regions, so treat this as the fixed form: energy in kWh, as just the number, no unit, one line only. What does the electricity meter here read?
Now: 50
